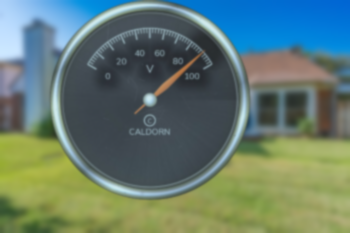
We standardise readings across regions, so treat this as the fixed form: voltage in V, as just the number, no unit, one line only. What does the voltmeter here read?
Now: 90
